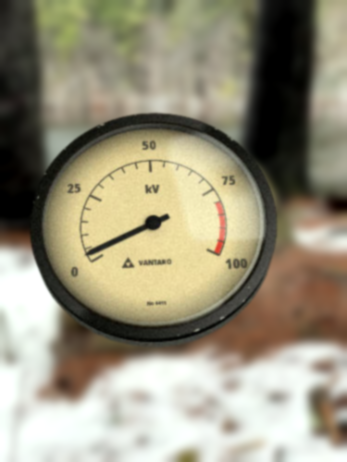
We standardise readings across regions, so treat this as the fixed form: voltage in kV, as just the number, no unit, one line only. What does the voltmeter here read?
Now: 2.5
